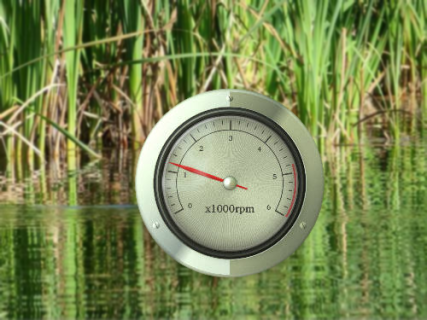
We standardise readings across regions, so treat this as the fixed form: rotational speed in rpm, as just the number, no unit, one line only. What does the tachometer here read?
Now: 1200
